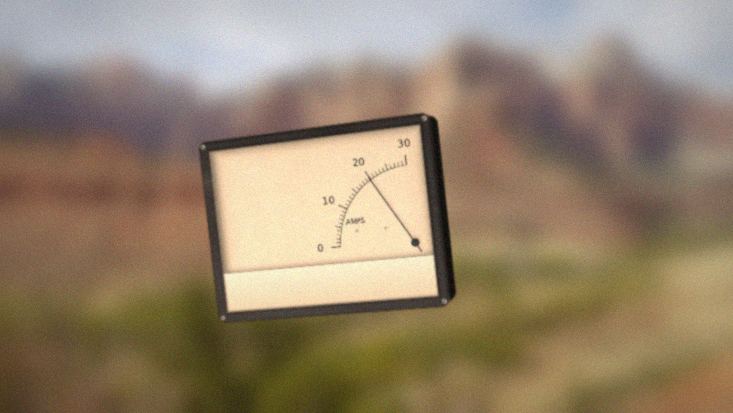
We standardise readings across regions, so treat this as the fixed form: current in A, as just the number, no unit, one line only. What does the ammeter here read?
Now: 20
